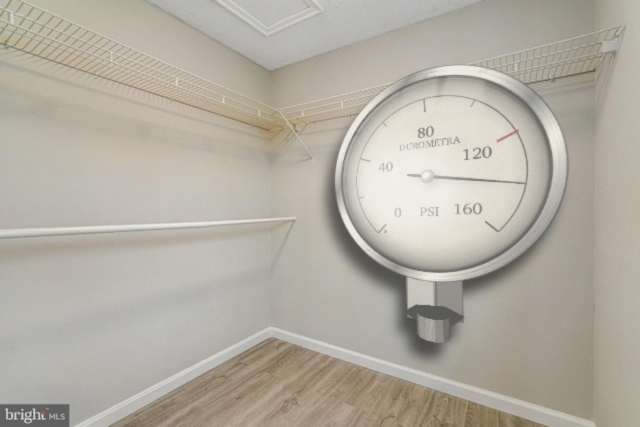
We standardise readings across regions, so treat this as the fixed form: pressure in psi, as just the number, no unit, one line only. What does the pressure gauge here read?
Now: 140
